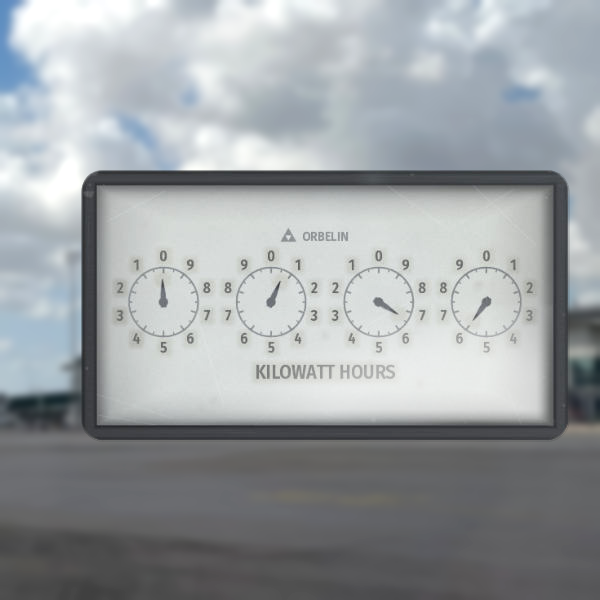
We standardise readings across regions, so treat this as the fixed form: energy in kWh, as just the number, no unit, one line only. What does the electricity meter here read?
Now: 66
